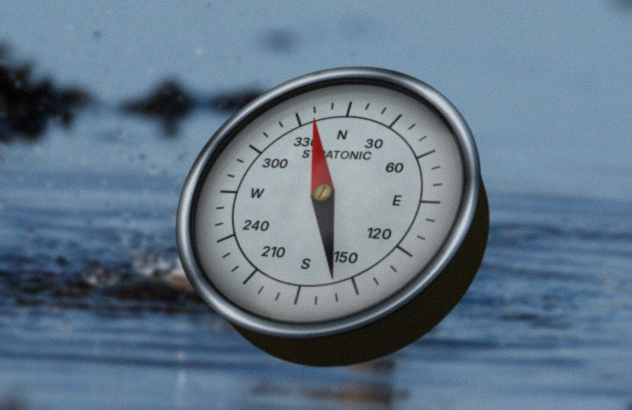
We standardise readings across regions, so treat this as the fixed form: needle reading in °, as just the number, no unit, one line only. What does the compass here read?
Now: 340
